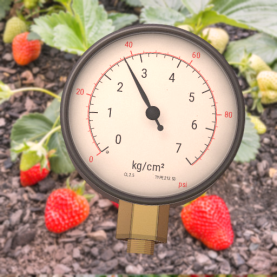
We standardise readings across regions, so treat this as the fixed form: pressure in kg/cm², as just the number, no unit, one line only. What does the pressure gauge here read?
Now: 2.6
